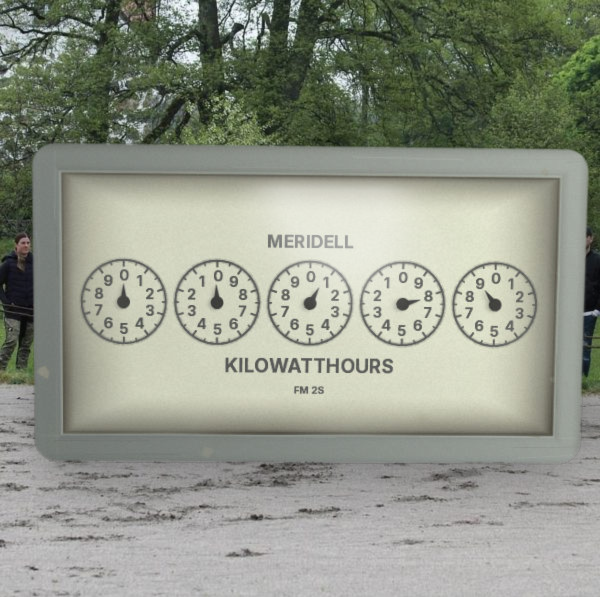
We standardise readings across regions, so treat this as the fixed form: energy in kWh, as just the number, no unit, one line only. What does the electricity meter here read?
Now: 79
